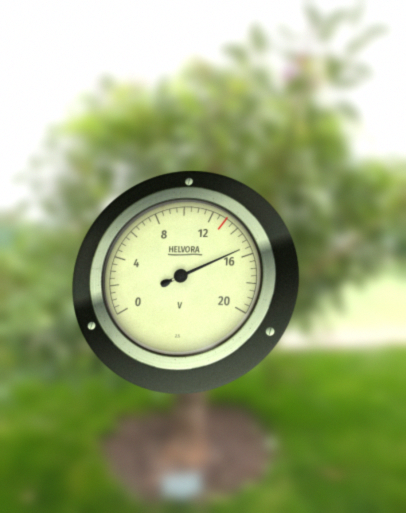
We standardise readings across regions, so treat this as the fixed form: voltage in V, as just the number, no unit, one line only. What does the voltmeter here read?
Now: 15.5
